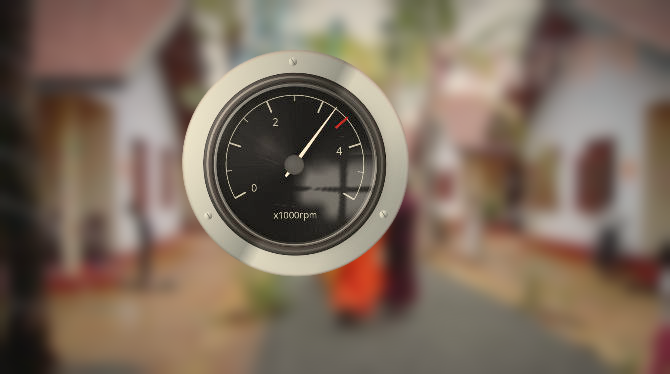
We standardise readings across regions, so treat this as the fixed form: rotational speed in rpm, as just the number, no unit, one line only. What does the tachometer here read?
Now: 3250
